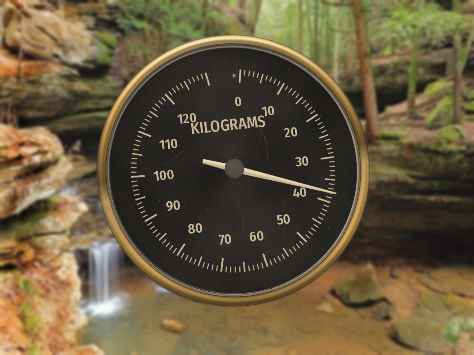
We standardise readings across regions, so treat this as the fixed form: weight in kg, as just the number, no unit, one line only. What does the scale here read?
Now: 38
